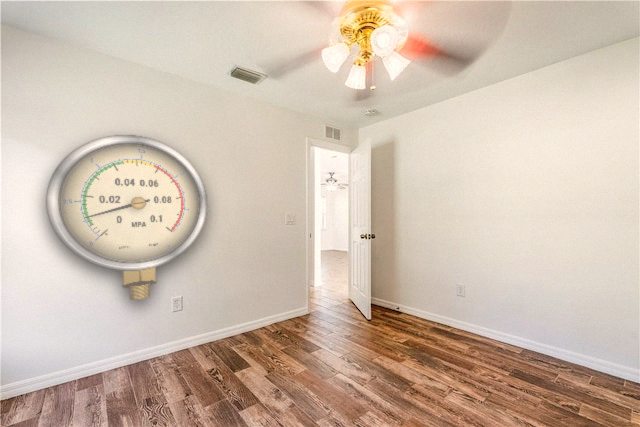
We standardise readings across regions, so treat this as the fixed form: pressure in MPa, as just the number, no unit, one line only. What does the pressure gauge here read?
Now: 0.01
